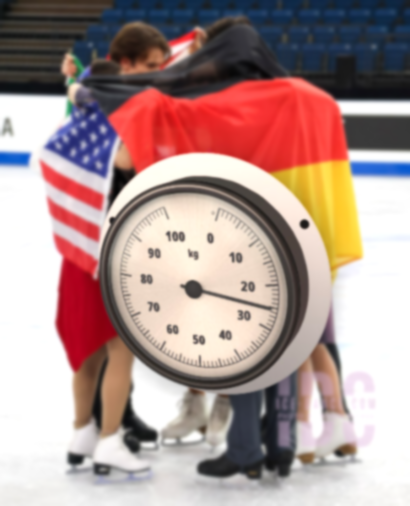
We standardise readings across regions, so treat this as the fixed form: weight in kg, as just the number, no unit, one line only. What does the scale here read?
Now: 25
